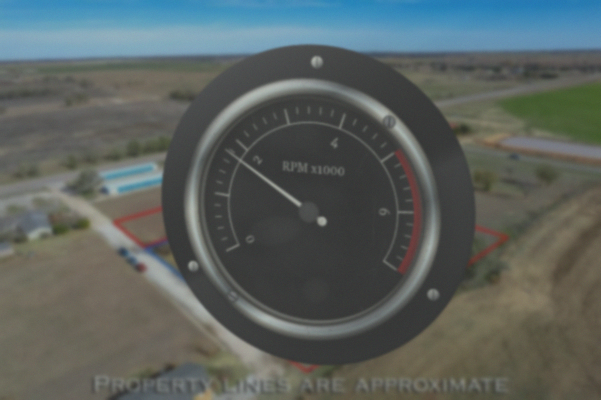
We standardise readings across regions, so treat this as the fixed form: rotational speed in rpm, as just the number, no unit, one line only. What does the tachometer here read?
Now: 1800
